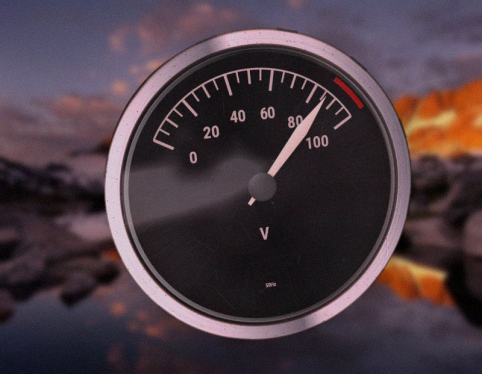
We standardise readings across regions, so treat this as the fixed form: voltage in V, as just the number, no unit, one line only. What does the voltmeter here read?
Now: 85
